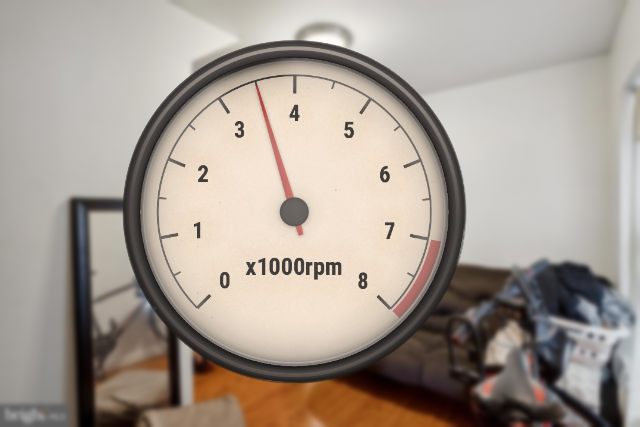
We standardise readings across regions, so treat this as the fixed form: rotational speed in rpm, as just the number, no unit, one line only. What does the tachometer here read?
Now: 3500
